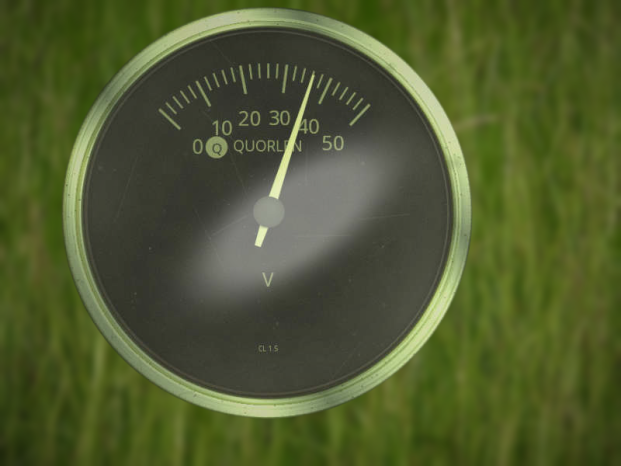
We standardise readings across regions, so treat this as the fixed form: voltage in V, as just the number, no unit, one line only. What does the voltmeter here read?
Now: 36
